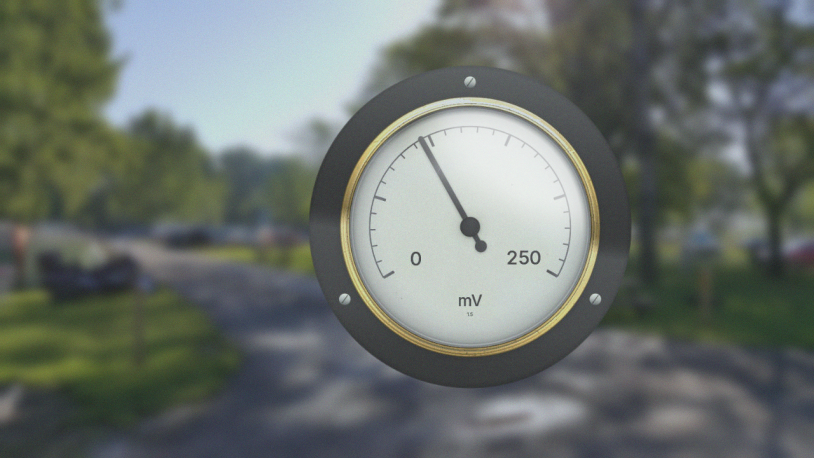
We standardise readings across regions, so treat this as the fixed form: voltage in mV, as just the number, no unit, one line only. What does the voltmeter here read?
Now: 95
